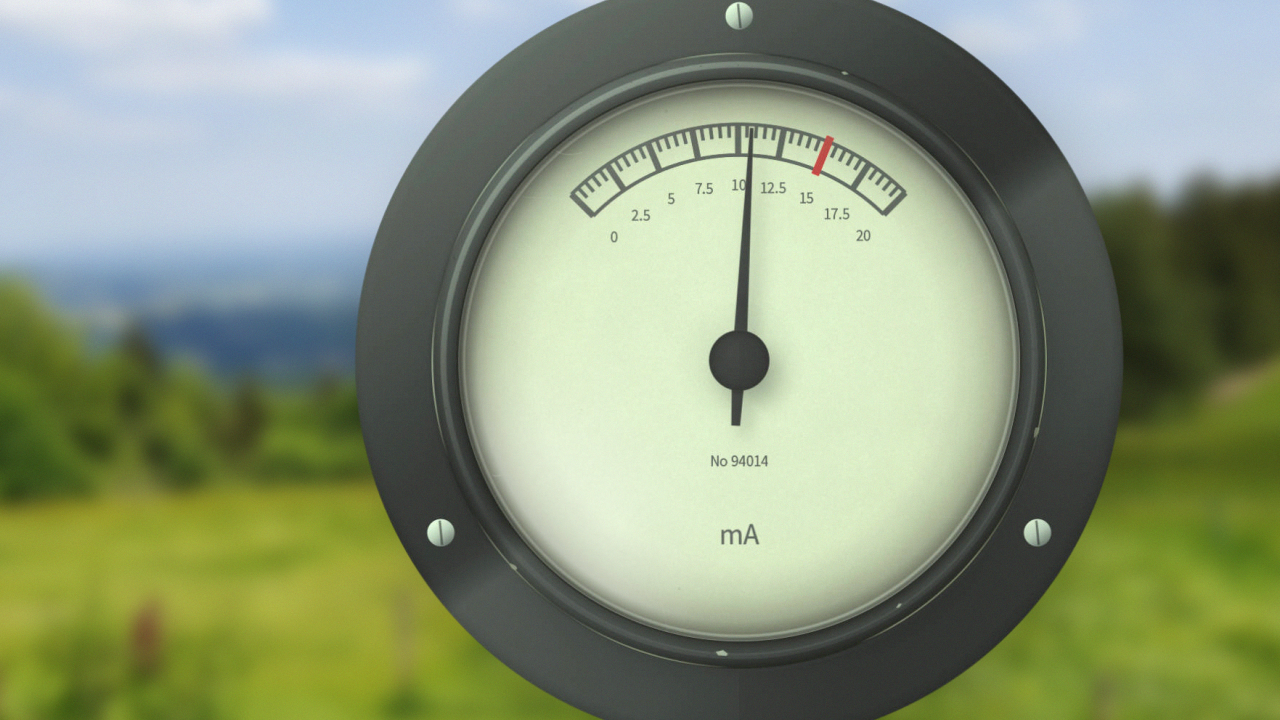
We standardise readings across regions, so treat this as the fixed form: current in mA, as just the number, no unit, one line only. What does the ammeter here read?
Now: 10.75
